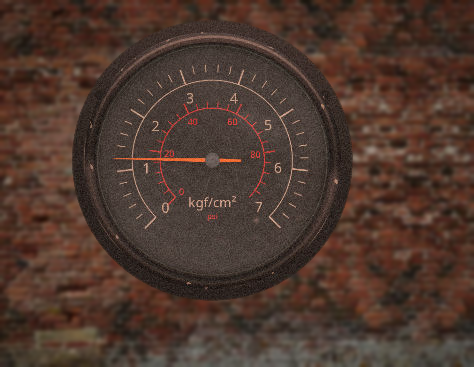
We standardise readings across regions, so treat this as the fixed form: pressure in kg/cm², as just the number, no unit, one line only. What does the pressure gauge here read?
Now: 1.2
